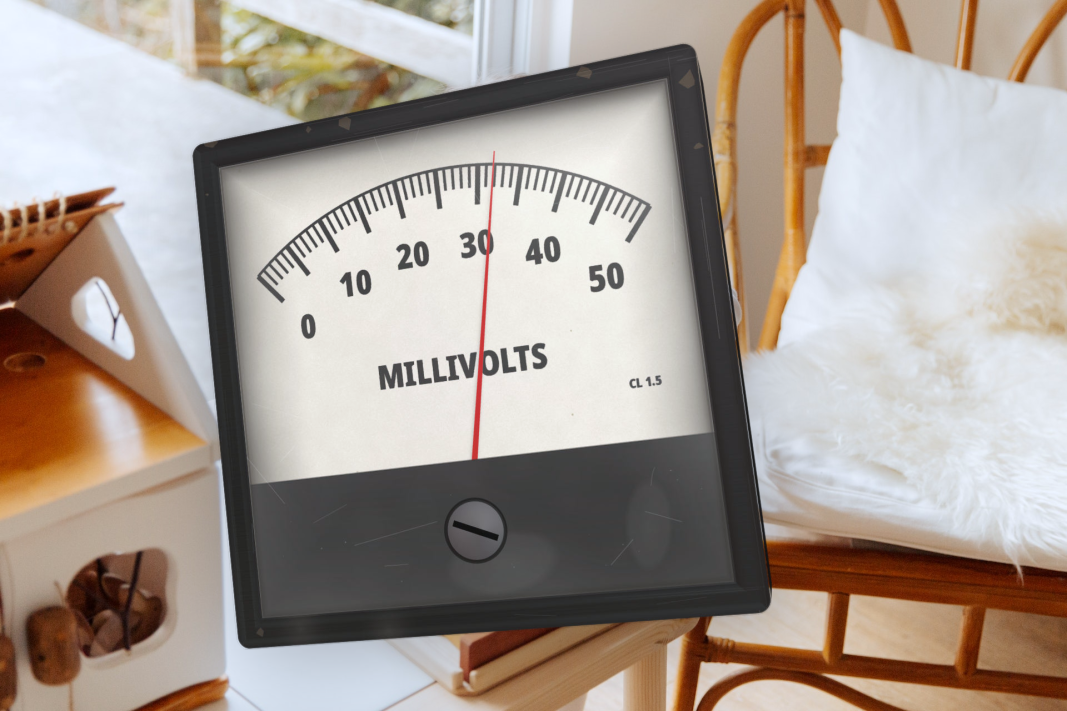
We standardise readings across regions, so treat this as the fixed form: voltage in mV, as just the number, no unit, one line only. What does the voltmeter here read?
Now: 32
